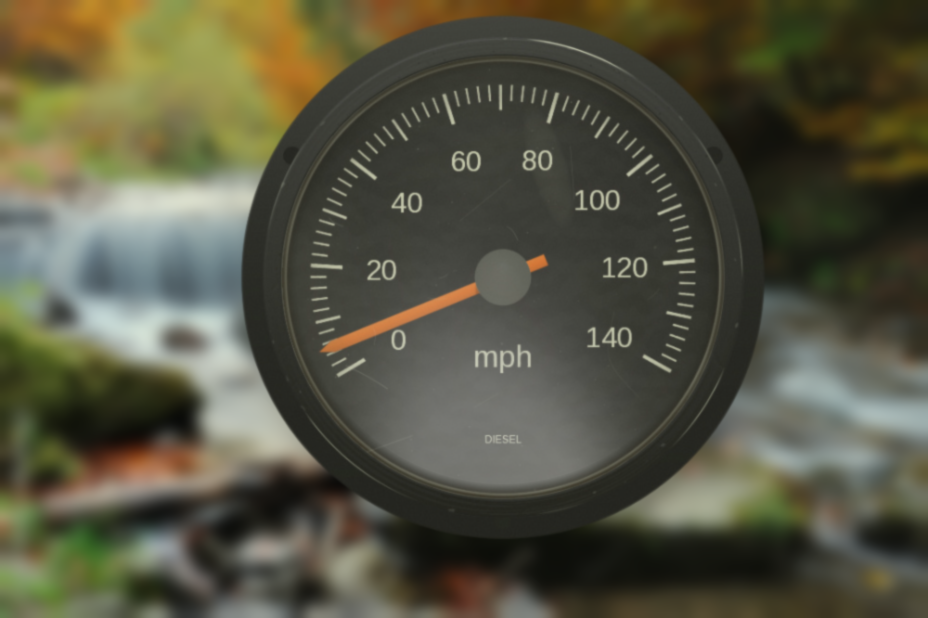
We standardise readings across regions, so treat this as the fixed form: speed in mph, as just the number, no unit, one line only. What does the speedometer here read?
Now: 5
